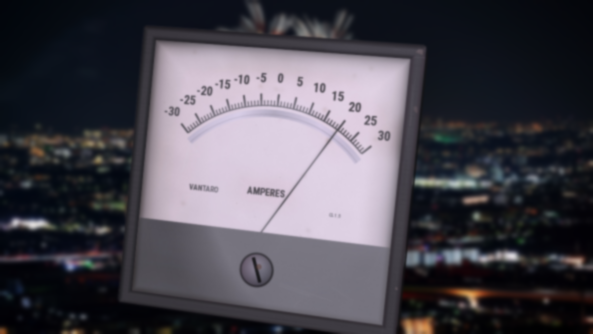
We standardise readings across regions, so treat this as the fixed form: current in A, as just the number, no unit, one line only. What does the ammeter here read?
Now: 20
